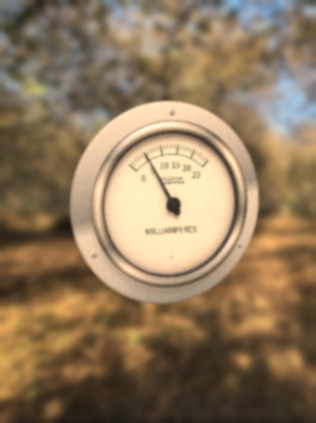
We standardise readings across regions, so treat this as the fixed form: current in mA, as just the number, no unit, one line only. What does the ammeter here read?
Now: 5
